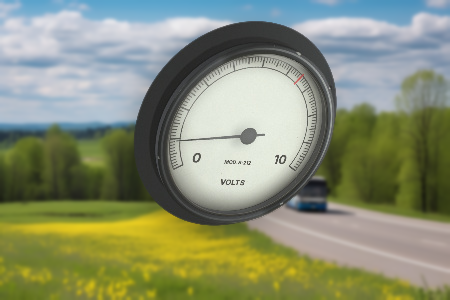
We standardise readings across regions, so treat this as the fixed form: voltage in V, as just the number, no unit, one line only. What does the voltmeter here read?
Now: 1
